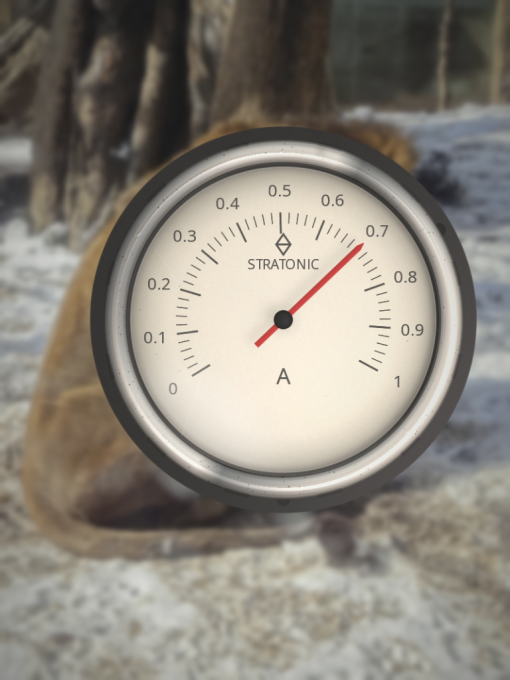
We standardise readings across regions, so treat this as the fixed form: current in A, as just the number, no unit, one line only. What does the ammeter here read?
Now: 0.7
